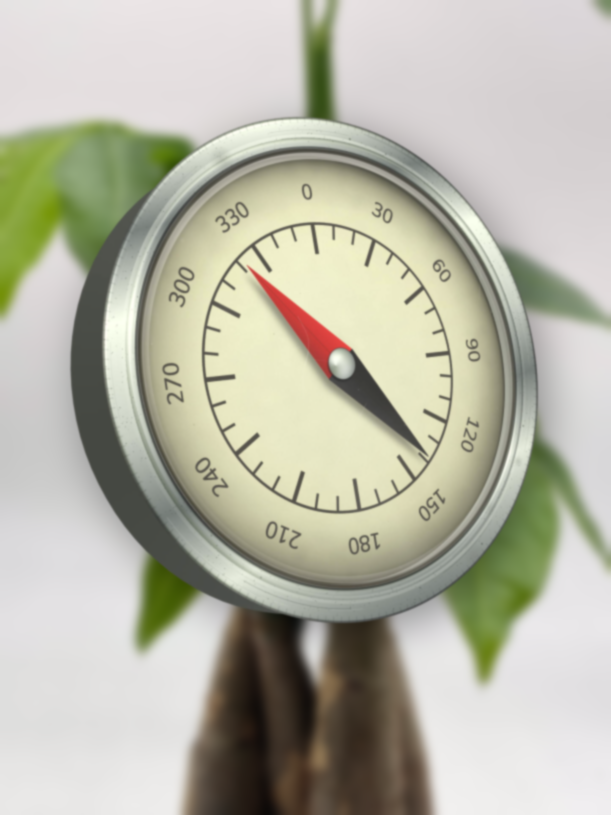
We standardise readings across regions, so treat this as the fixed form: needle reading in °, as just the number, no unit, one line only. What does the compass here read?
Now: 320
